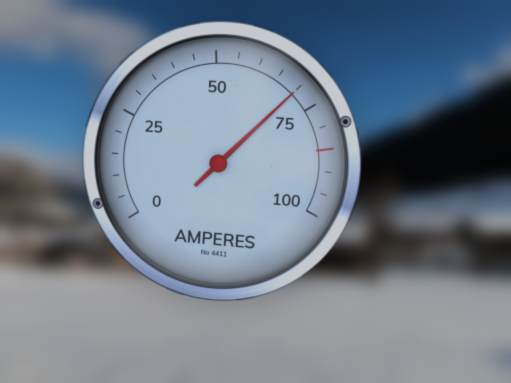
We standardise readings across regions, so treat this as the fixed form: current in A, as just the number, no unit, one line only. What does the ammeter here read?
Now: 70
